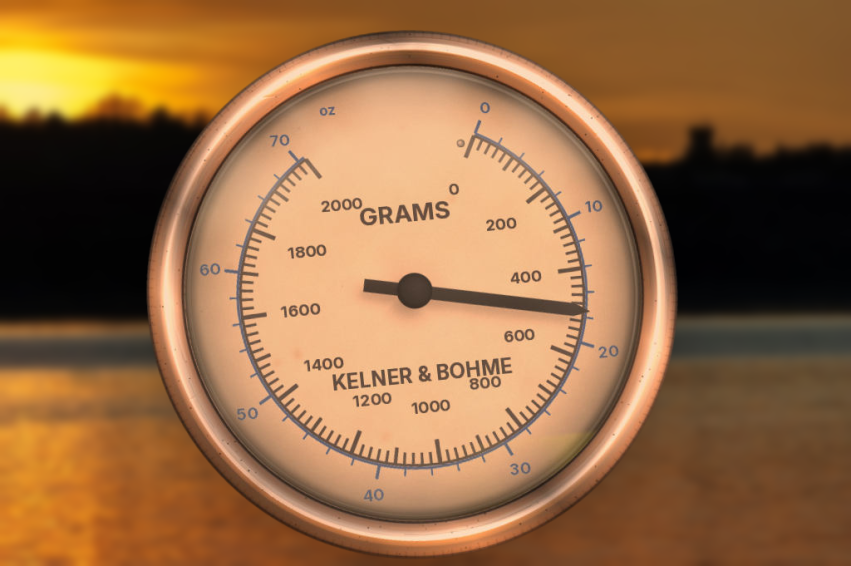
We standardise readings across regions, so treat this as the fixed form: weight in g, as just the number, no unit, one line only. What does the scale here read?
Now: 500
